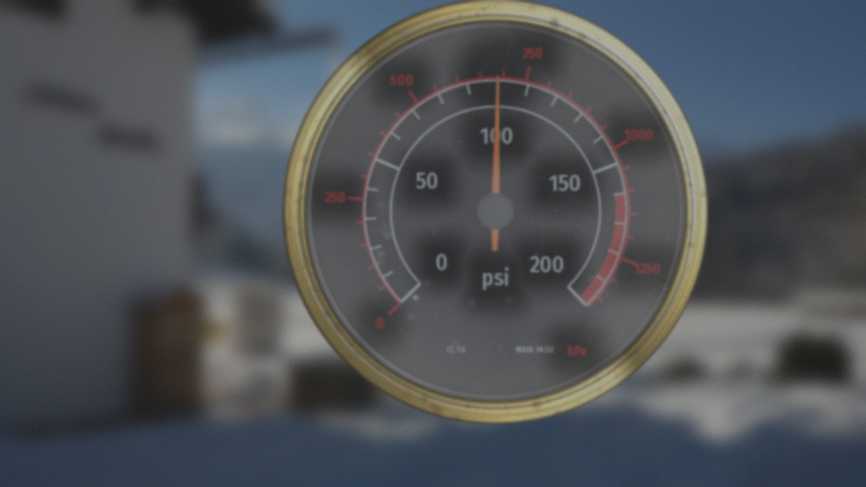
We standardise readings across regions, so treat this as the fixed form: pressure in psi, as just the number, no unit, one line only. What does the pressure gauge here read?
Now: 100
